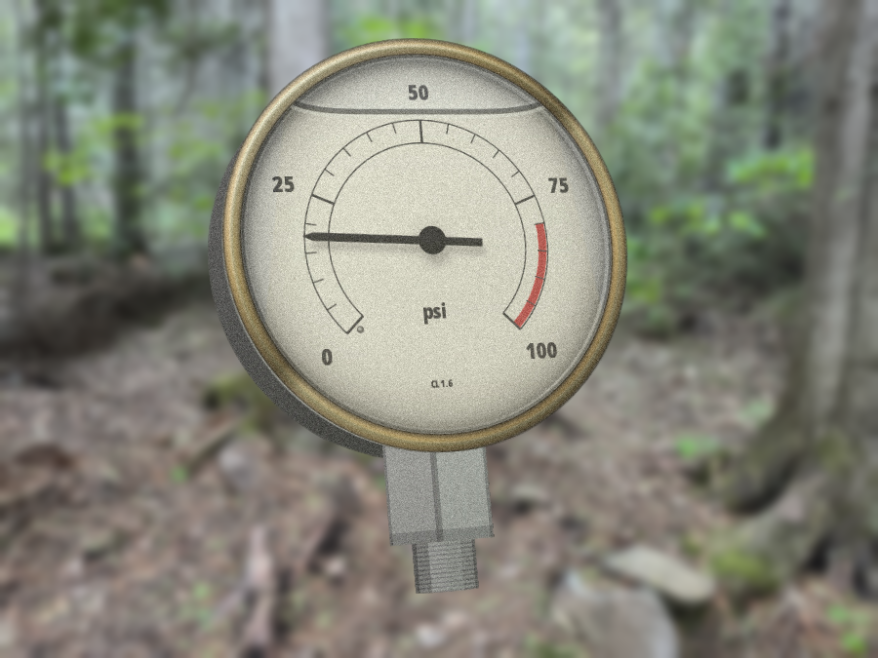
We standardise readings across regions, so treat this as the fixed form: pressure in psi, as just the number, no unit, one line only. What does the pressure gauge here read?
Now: 17.5
